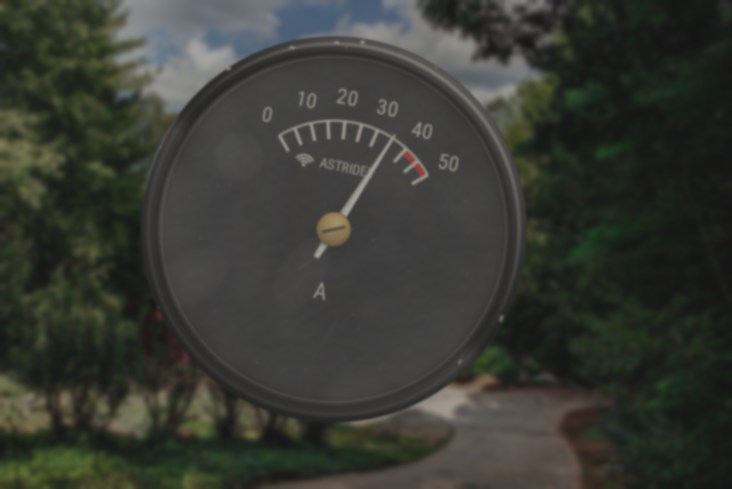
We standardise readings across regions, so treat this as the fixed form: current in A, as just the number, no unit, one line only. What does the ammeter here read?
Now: 35
